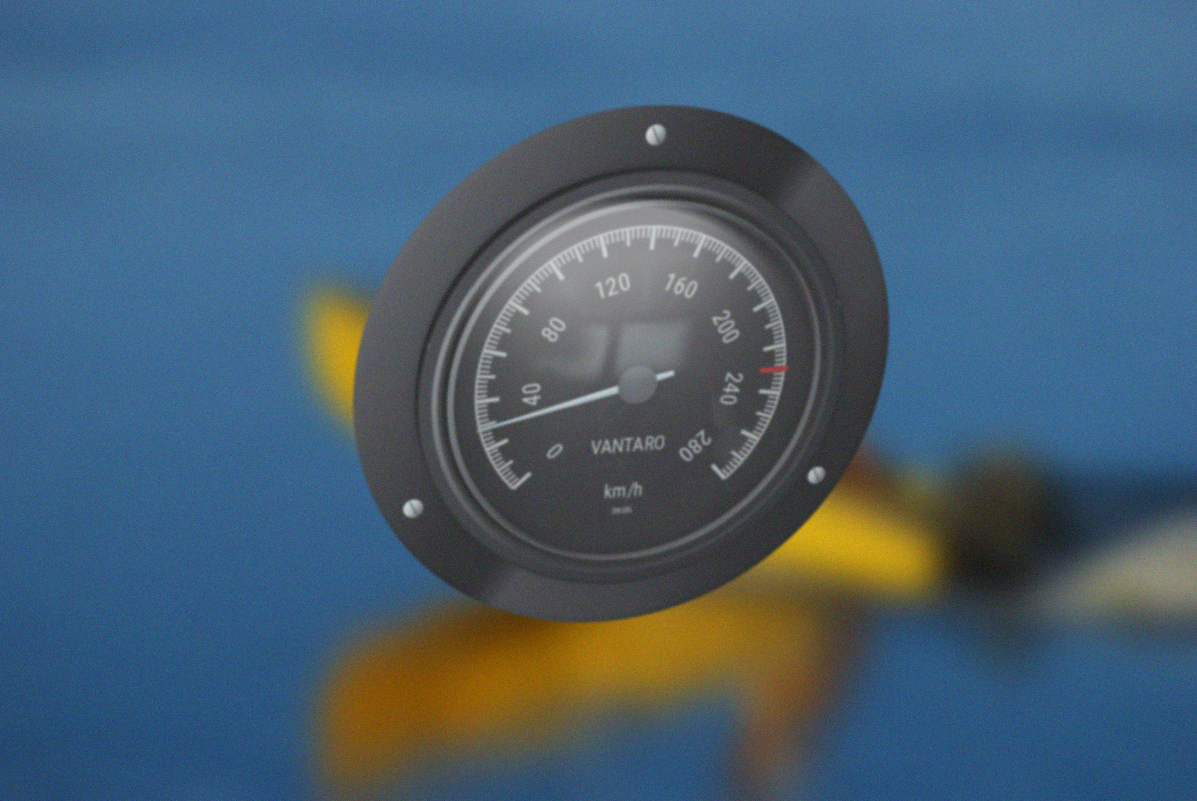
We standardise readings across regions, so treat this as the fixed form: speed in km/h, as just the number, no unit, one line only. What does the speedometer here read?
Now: 30
